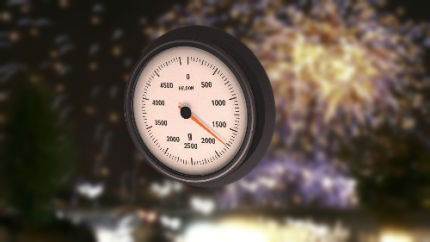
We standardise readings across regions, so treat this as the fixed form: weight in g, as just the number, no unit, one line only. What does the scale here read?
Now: 1750
